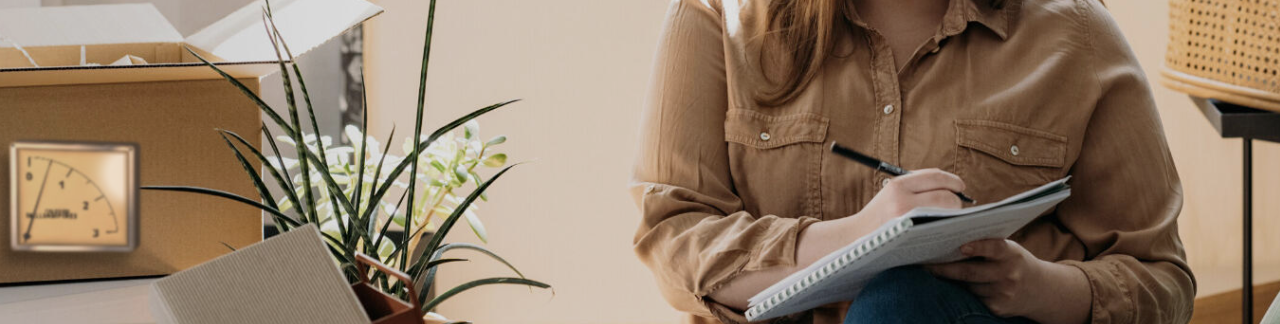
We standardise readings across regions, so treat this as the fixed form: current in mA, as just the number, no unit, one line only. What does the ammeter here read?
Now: 0.5
